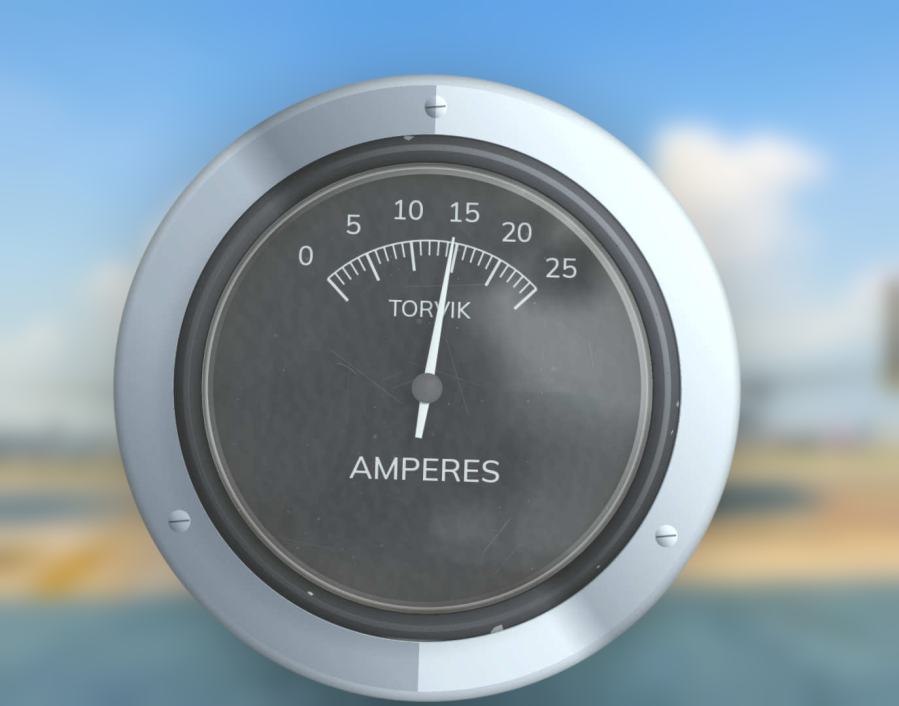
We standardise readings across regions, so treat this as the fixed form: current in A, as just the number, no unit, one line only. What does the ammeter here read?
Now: 14.5
